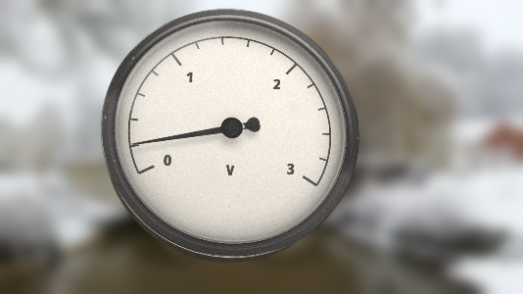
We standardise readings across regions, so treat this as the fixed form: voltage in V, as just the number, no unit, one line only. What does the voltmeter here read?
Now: 0.2
